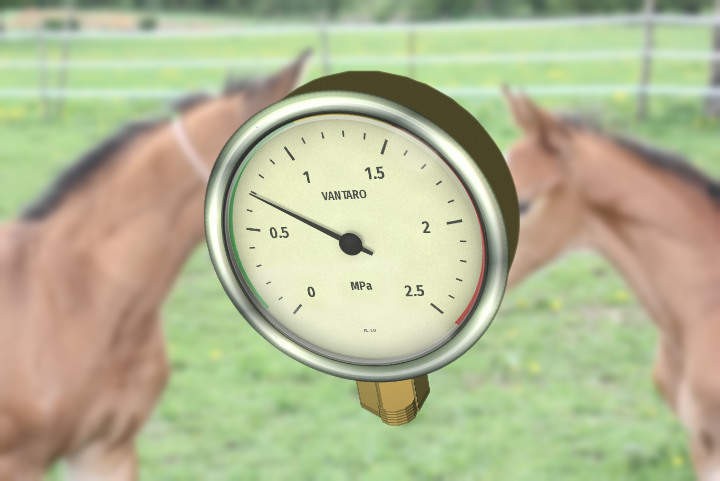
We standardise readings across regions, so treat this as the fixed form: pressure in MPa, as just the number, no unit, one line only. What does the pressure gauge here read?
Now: 0.7
